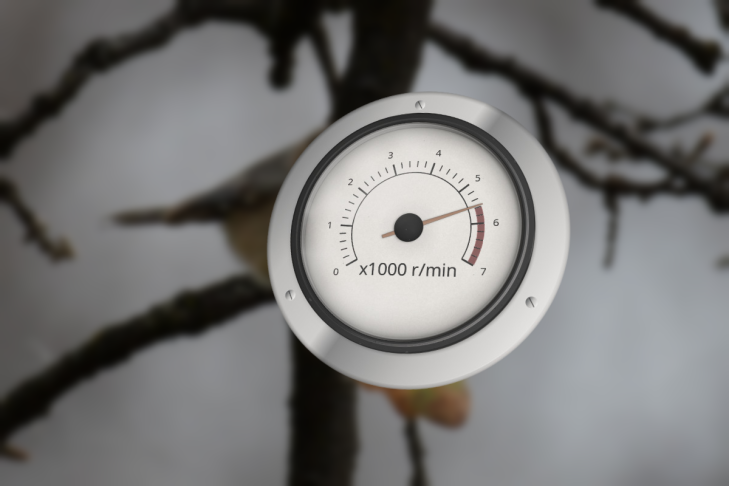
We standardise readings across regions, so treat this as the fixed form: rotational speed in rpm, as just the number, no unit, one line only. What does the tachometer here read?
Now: 5600
